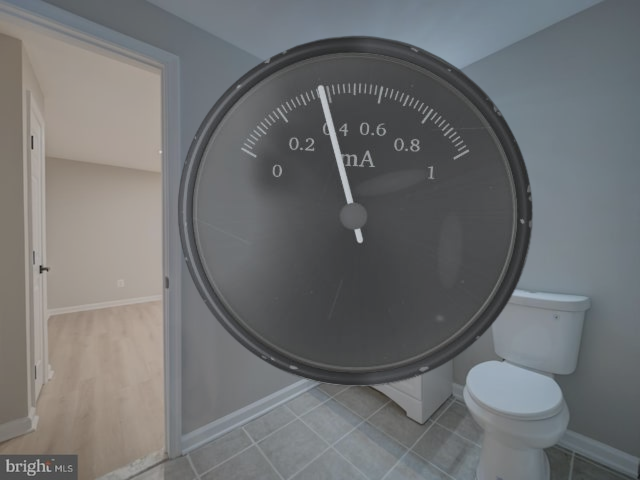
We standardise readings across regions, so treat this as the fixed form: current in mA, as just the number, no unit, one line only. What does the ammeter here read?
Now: 0.38
